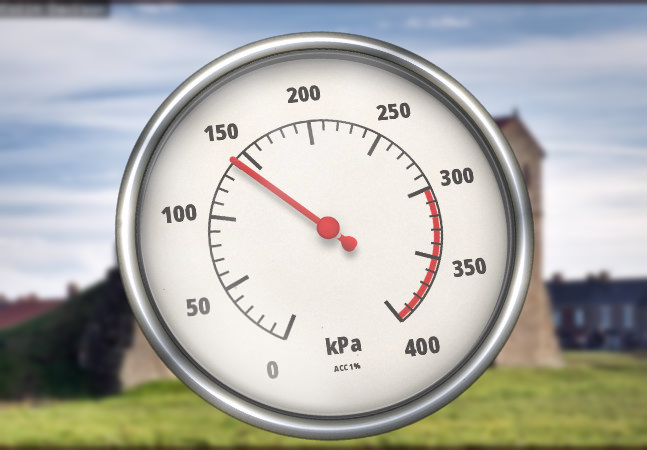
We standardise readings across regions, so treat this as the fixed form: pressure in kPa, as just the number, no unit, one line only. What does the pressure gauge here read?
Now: 140
